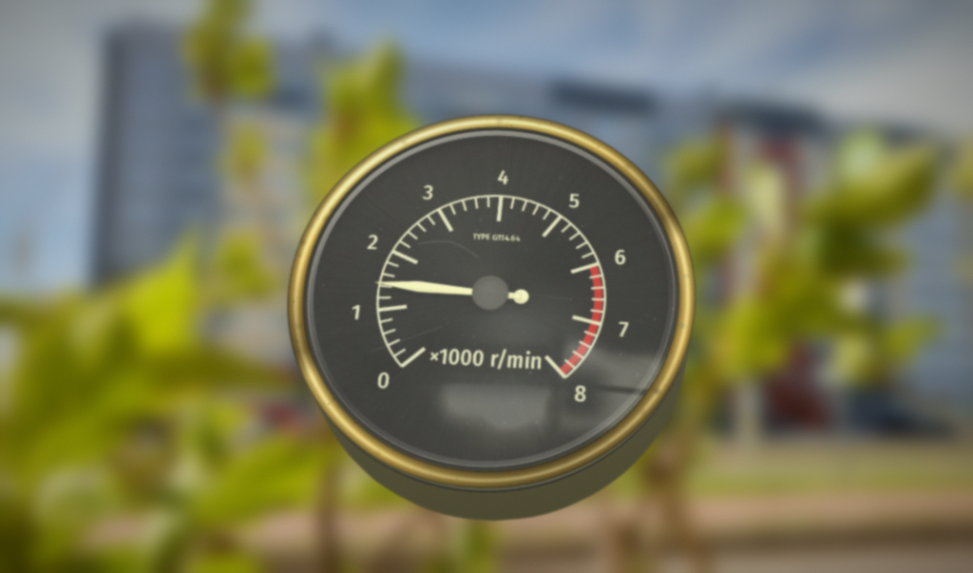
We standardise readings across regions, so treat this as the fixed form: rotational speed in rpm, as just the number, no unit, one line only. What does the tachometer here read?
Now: 1400
